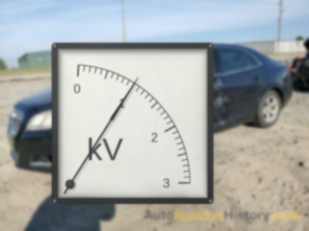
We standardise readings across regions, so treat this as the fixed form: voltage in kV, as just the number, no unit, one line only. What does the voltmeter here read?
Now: 1
